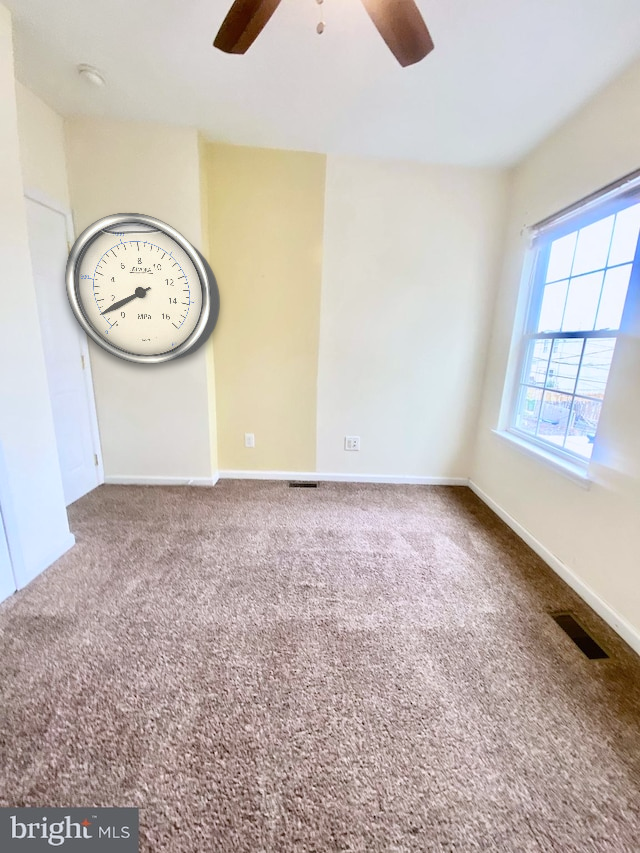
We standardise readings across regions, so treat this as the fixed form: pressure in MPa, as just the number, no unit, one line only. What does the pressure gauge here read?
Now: 1
